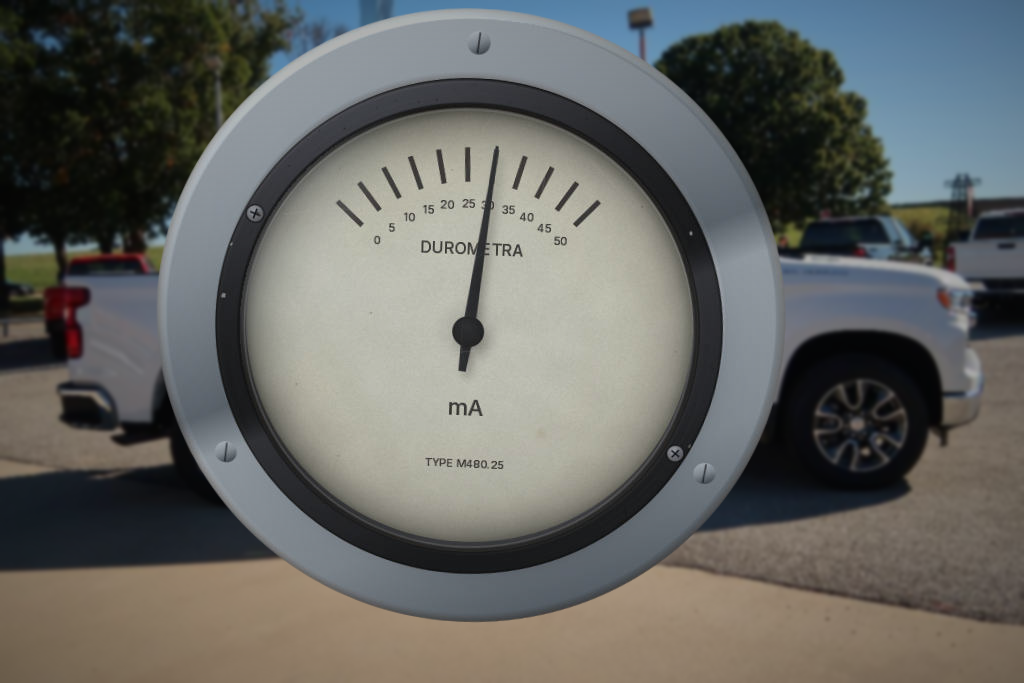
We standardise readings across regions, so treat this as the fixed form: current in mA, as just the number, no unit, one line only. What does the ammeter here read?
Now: 30
